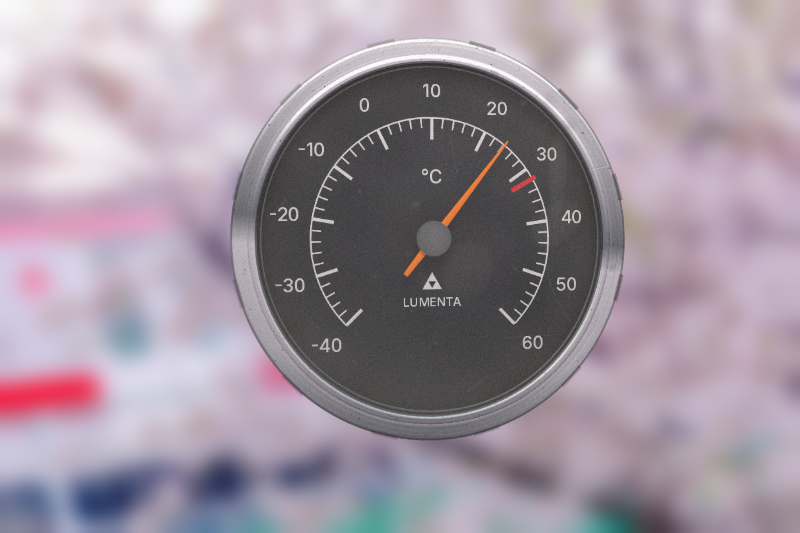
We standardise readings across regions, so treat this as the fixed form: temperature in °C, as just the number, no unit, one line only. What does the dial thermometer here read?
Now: 24
